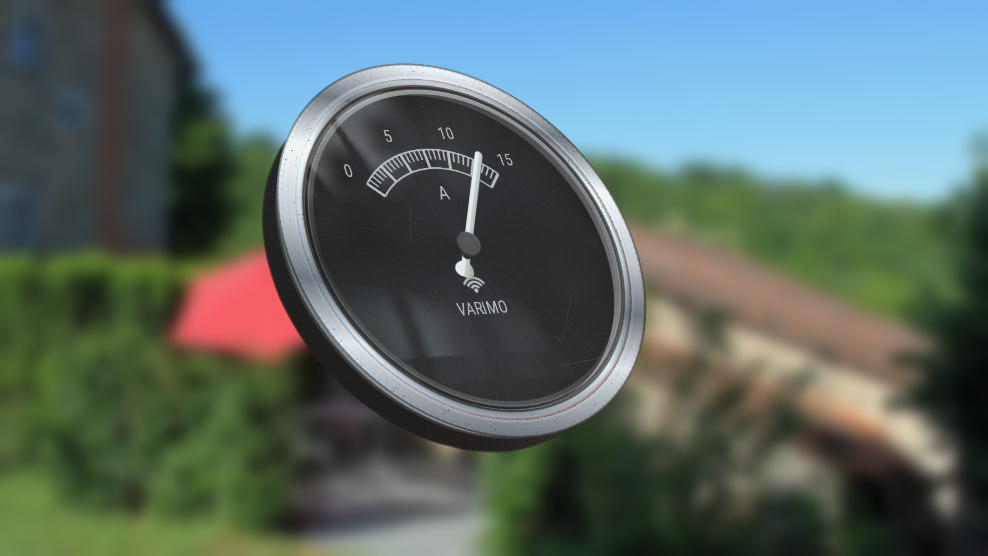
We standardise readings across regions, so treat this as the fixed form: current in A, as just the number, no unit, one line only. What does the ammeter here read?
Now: 12.5
